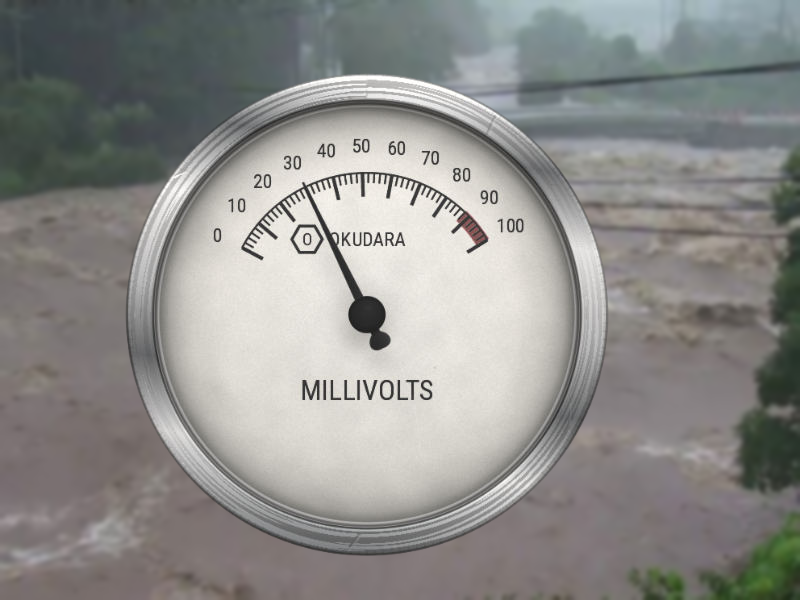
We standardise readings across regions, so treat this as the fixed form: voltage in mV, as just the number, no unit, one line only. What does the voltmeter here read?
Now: 30
